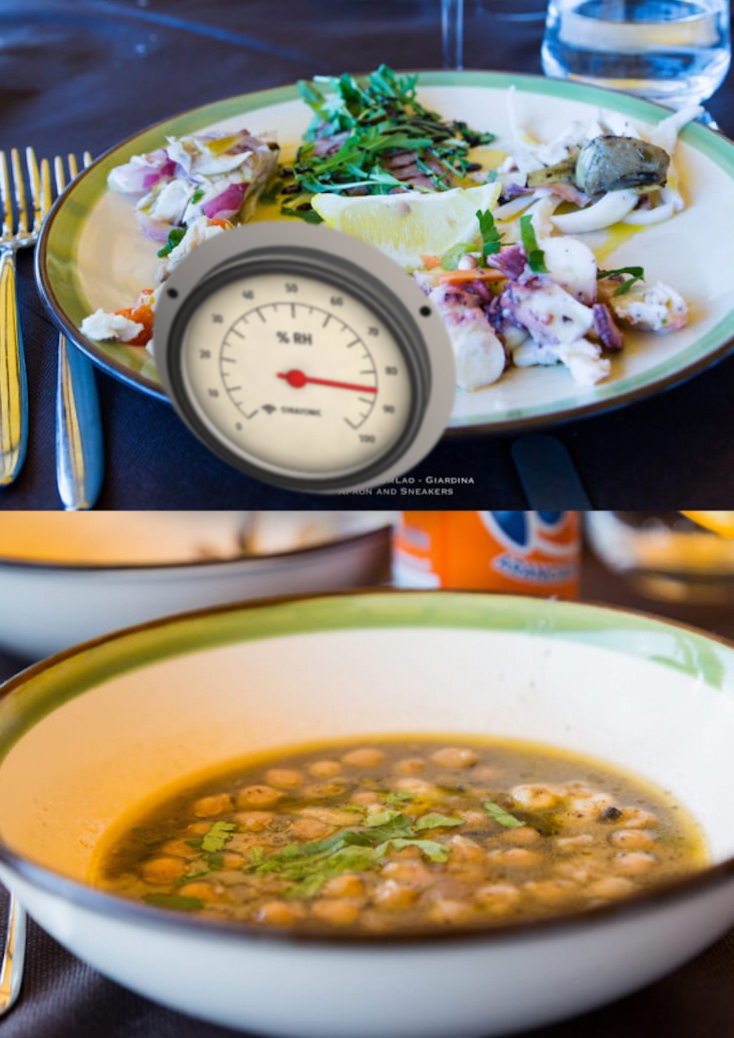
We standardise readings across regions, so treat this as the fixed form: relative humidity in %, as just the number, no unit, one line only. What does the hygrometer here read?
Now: 85
